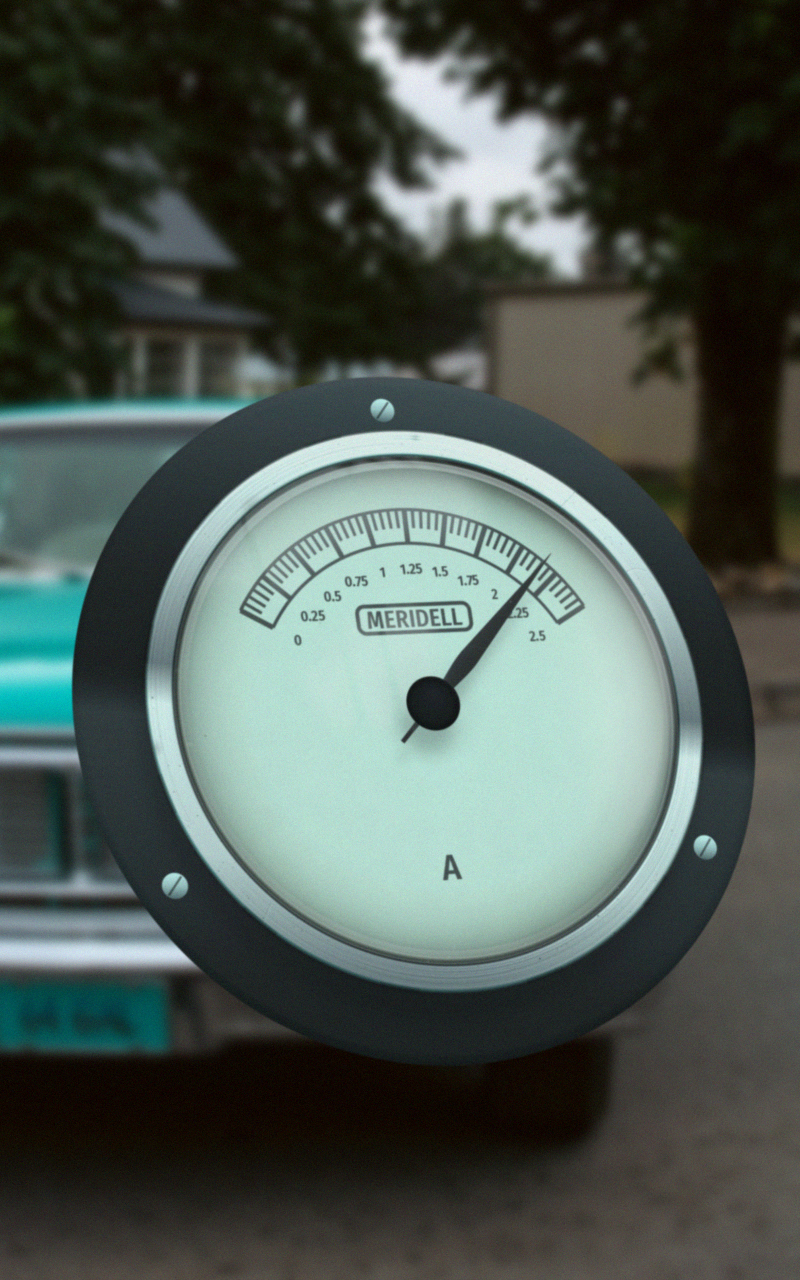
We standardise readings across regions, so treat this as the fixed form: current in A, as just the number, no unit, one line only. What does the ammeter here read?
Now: 2.15
